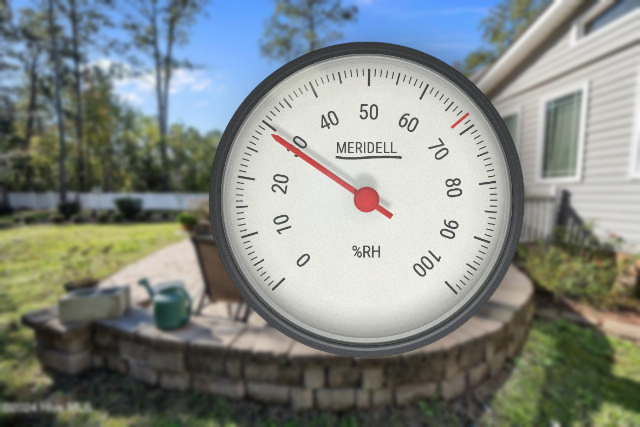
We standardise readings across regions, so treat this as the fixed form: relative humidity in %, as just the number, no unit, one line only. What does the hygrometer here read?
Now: 29
